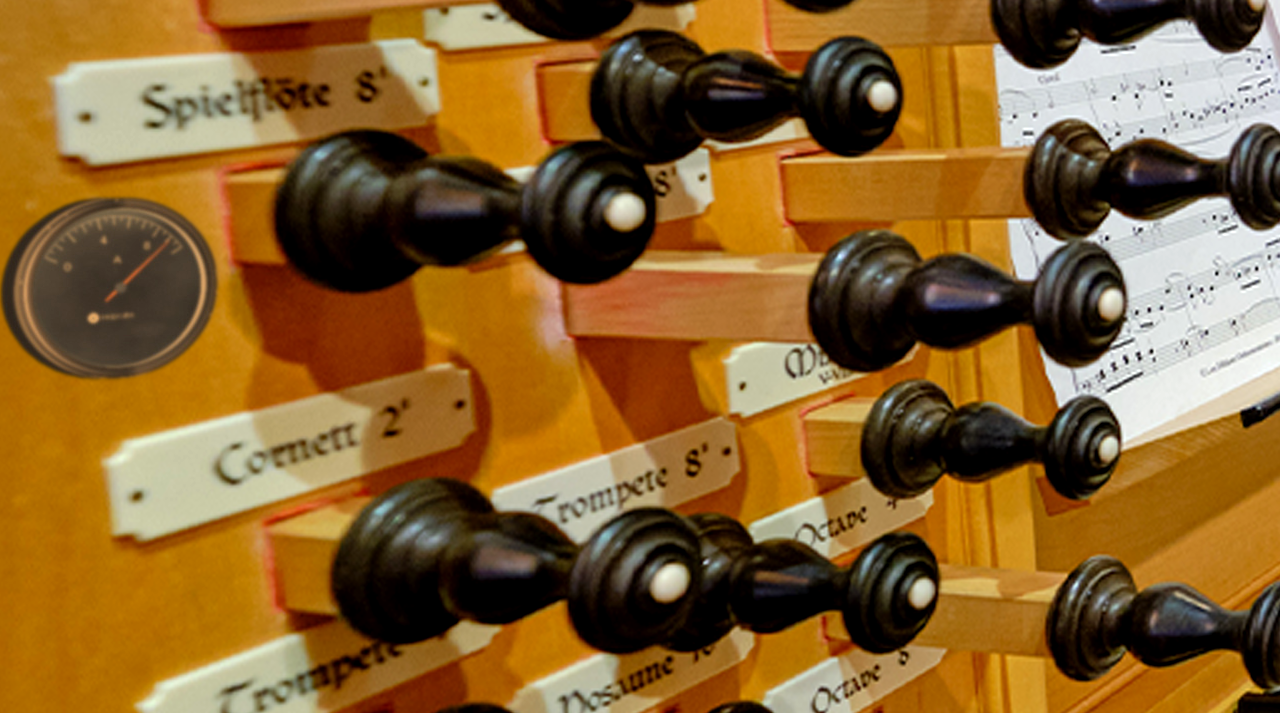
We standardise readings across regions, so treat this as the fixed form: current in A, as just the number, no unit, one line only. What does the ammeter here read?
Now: 9
